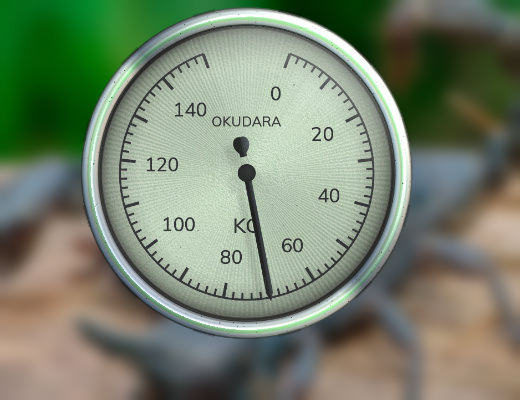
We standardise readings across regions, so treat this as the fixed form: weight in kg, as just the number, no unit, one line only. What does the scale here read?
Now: 70
